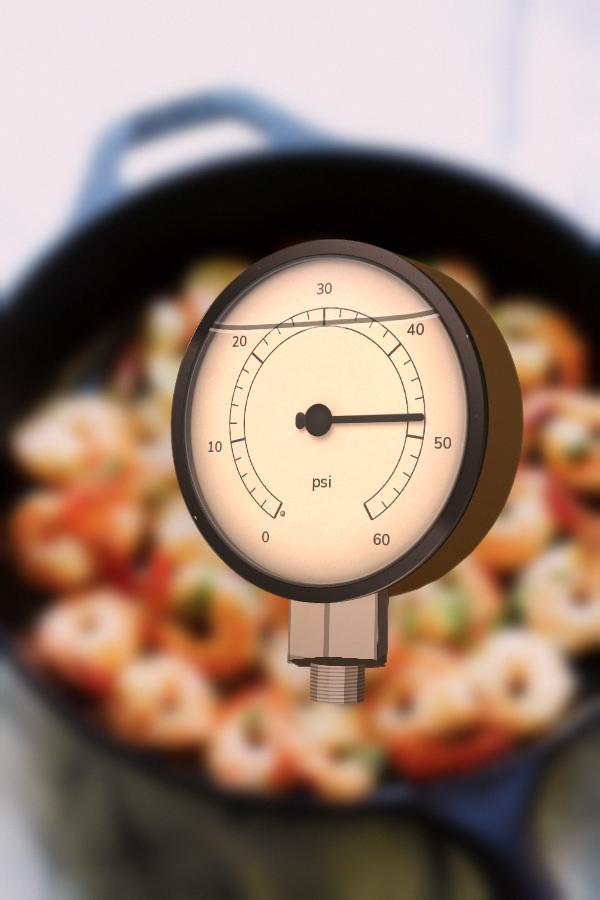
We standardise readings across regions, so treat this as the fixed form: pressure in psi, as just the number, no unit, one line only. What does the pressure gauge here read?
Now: 48
